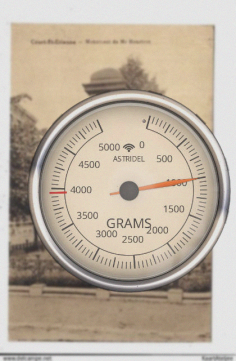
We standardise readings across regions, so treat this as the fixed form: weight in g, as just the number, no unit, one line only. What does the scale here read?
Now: 1000
